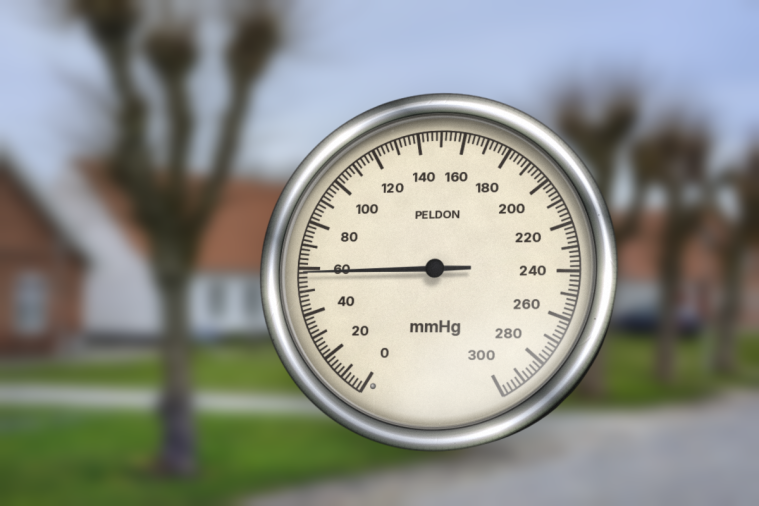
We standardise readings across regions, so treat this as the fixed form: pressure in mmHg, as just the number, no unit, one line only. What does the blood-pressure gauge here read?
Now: 58
